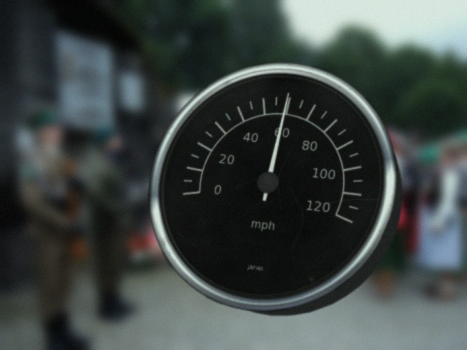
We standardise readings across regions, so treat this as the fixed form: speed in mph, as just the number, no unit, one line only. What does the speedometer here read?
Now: 60
